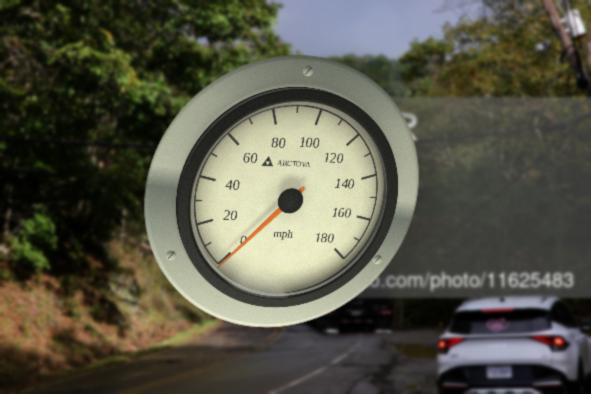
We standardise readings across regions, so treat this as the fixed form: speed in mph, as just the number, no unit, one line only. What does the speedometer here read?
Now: 0
